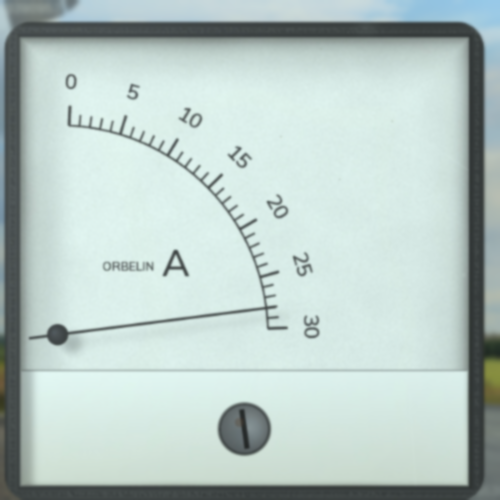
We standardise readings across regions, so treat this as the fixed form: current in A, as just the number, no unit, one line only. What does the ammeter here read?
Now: 28
